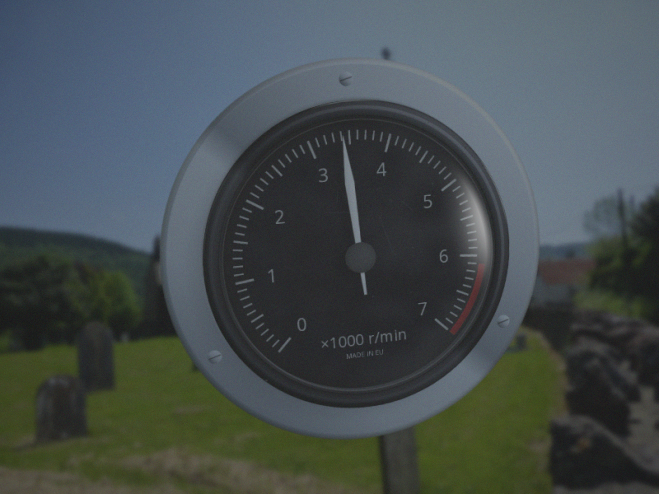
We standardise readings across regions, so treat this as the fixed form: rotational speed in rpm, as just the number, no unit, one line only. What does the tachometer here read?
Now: 3400
